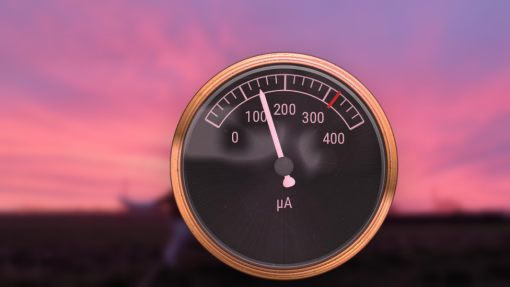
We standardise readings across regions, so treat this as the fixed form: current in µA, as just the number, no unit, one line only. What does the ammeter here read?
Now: 140
